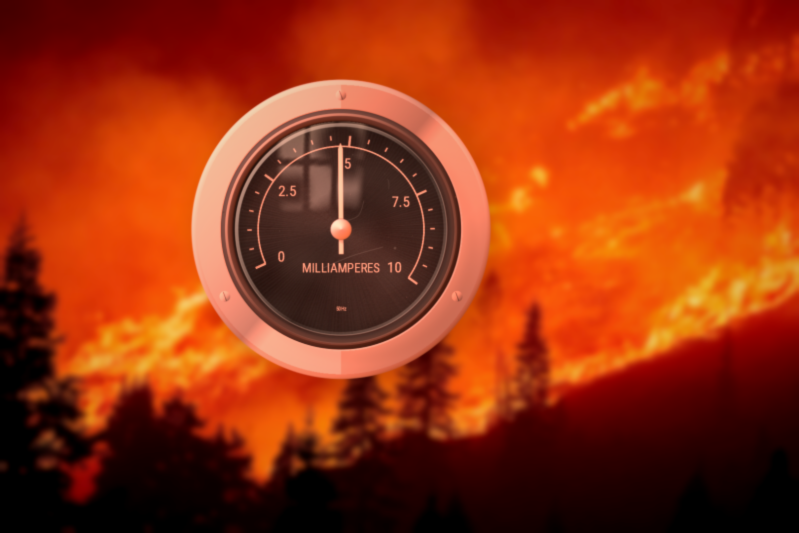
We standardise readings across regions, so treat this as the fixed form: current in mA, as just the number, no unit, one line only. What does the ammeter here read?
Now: 4.75
